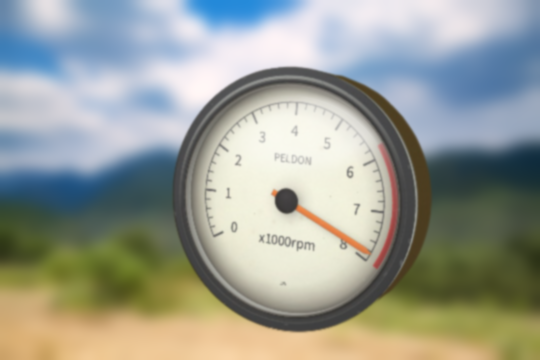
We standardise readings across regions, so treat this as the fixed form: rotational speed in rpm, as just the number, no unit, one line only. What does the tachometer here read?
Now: 7800
